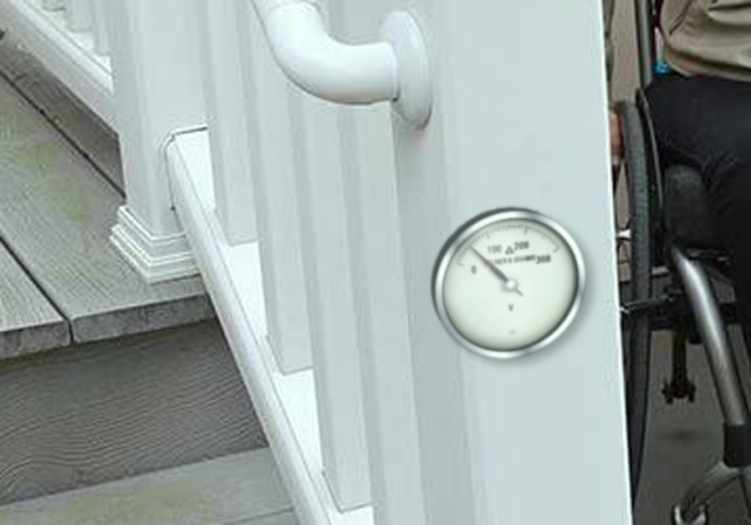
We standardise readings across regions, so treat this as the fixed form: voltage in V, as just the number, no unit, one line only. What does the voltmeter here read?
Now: 50
